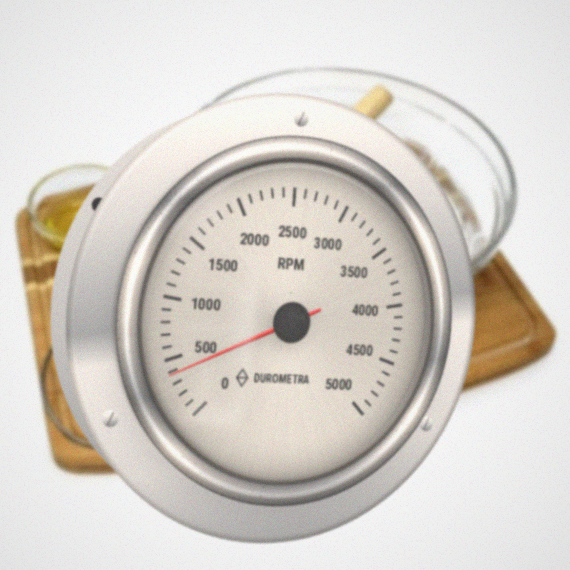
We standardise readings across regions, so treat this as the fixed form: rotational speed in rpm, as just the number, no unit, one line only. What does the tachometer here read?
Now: 400
